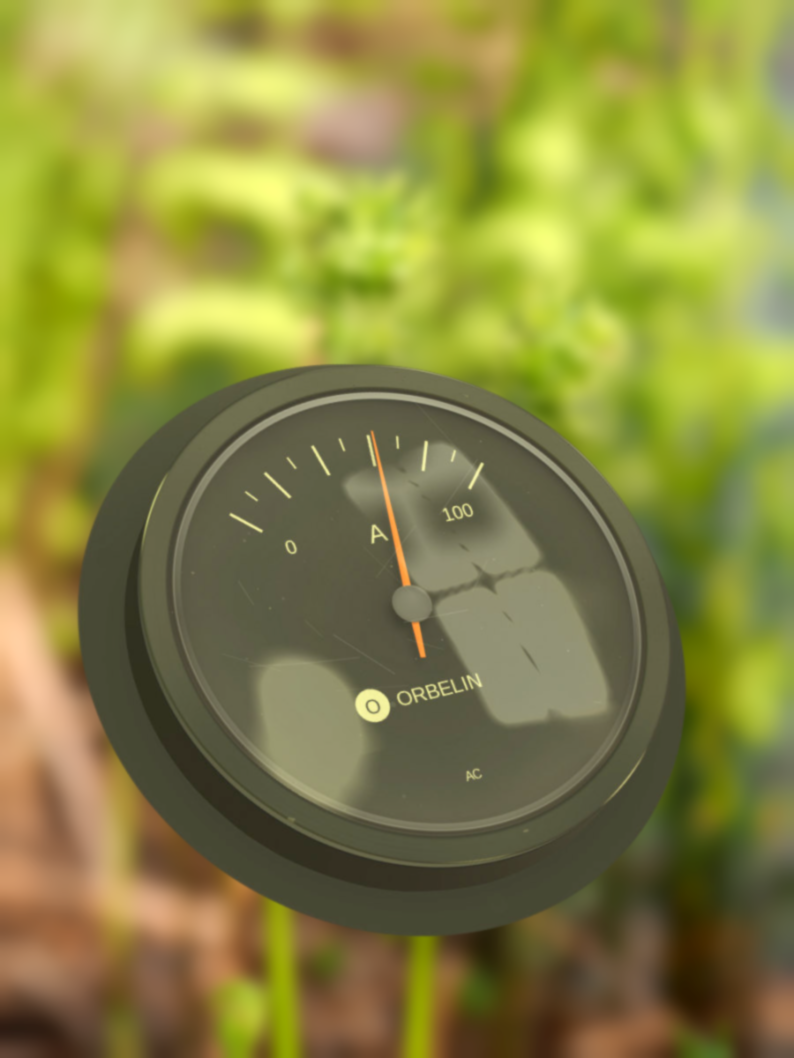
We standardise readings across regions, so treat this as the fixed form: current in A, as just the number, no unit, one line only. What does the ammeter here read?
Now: 60
